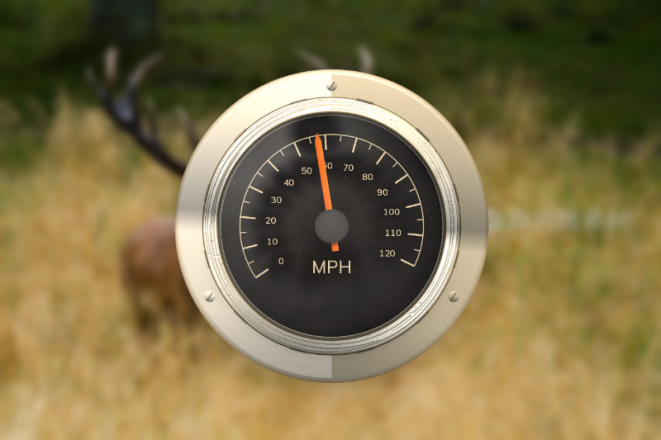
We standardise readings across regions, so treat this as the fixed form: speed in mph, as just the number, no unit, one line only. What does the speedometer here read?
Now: 57.5
